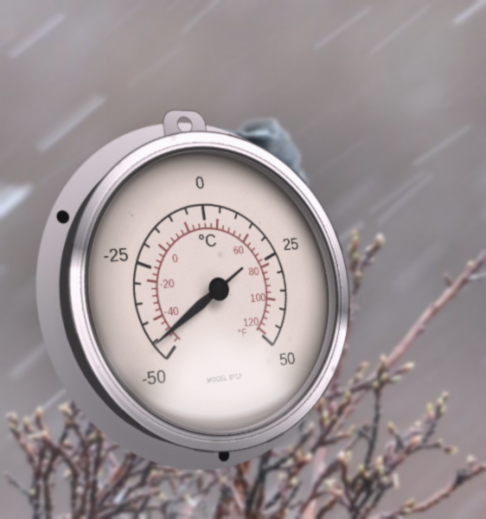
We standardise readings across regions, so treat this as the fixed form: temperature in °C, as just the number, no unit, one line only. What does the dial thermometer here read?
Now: -45
